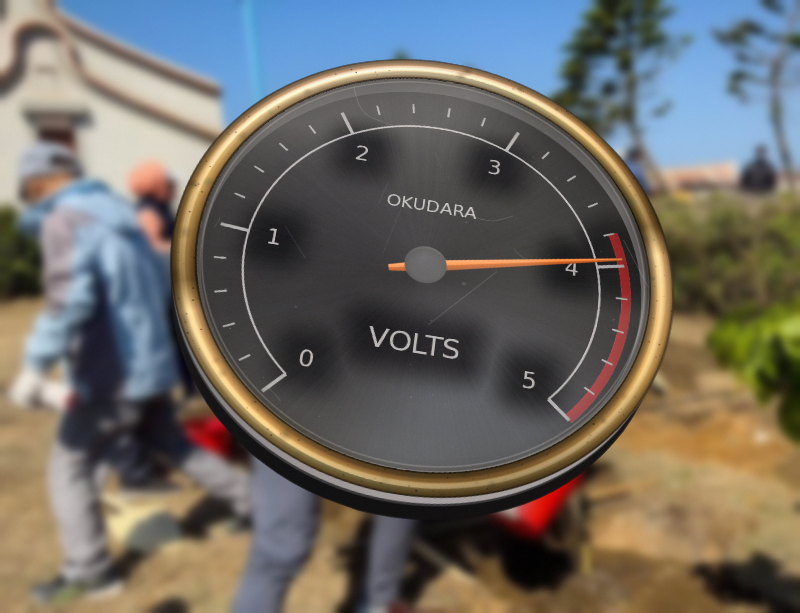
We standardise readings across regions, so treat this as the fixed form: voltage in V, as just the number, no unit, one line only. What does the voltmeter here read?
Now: 4
